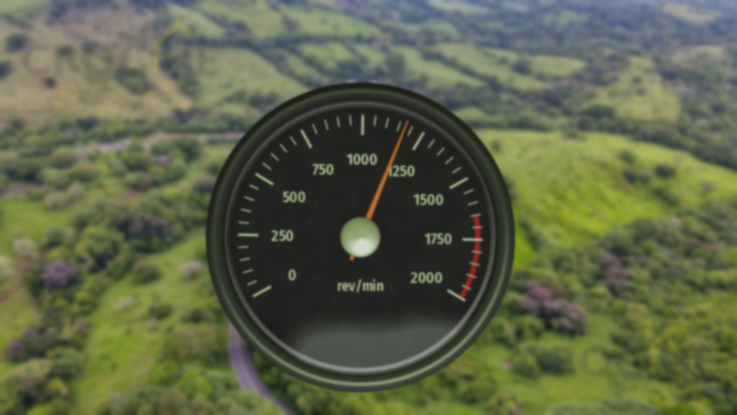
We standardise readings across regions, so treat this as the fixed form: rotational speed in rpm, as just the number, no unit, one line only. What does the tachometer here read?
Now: 1175
